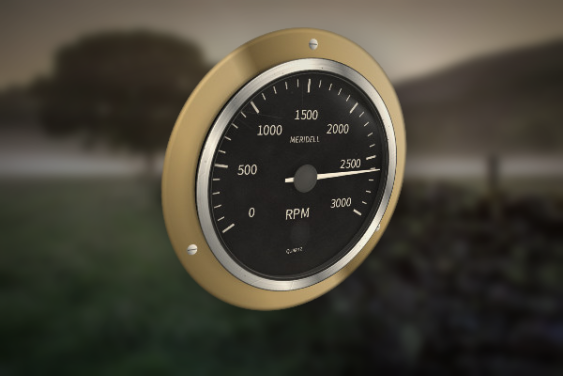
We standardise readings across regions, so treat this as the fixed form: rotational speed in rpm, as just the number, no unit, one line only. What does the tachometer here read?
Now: 2600
